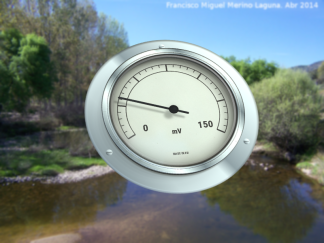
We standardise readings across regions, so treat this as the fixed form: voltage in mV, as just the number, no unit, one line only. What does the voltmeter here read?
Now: 30
